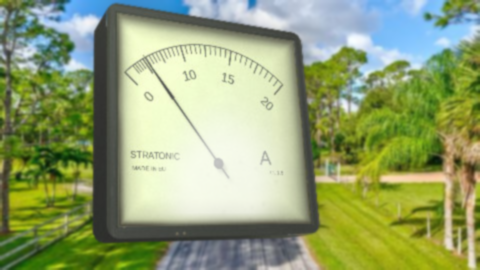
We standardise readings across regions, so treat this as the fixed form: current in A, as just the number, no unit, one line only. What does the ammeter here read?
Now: 5
